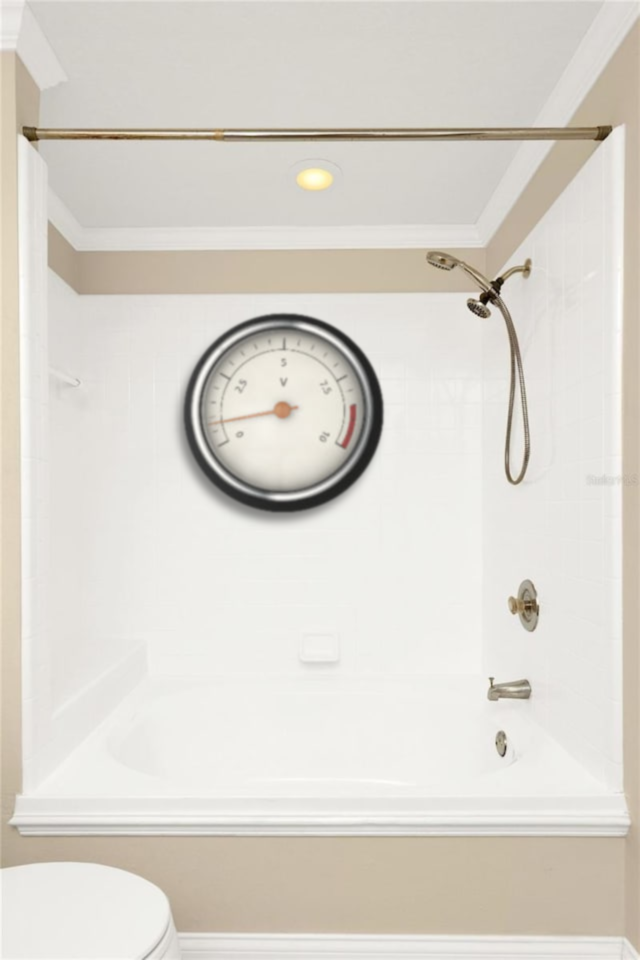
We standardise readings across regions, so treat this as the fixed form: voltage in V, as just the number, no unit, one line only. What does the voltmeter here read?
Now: 0.75
